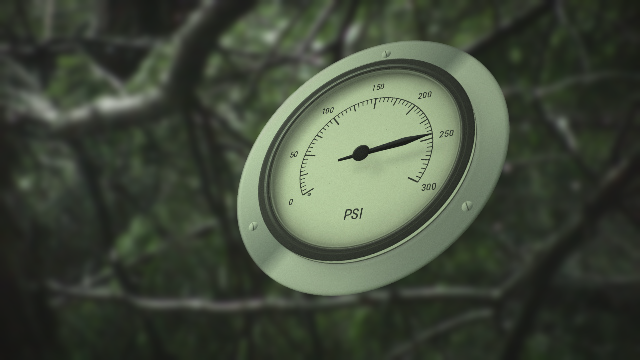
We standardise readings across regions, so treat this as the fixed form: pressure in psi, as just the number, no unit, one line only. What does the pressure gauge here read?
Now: 250
